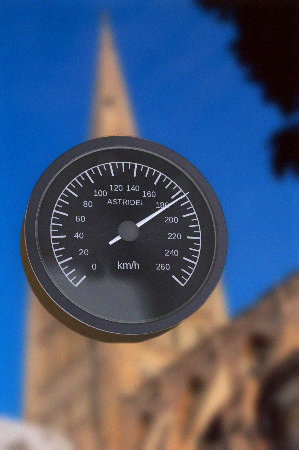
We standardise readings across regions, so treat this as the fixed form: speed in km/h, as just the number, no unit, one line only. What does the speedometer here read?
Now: 185
